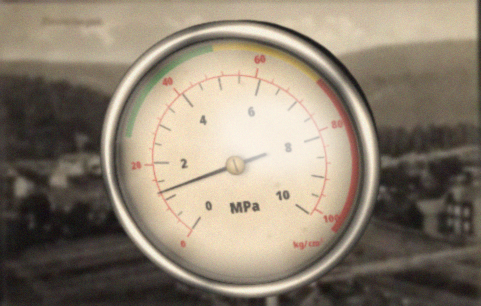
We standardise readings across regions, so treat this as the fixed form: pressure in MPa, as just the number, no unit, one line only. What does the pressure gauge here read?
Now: 1.25
